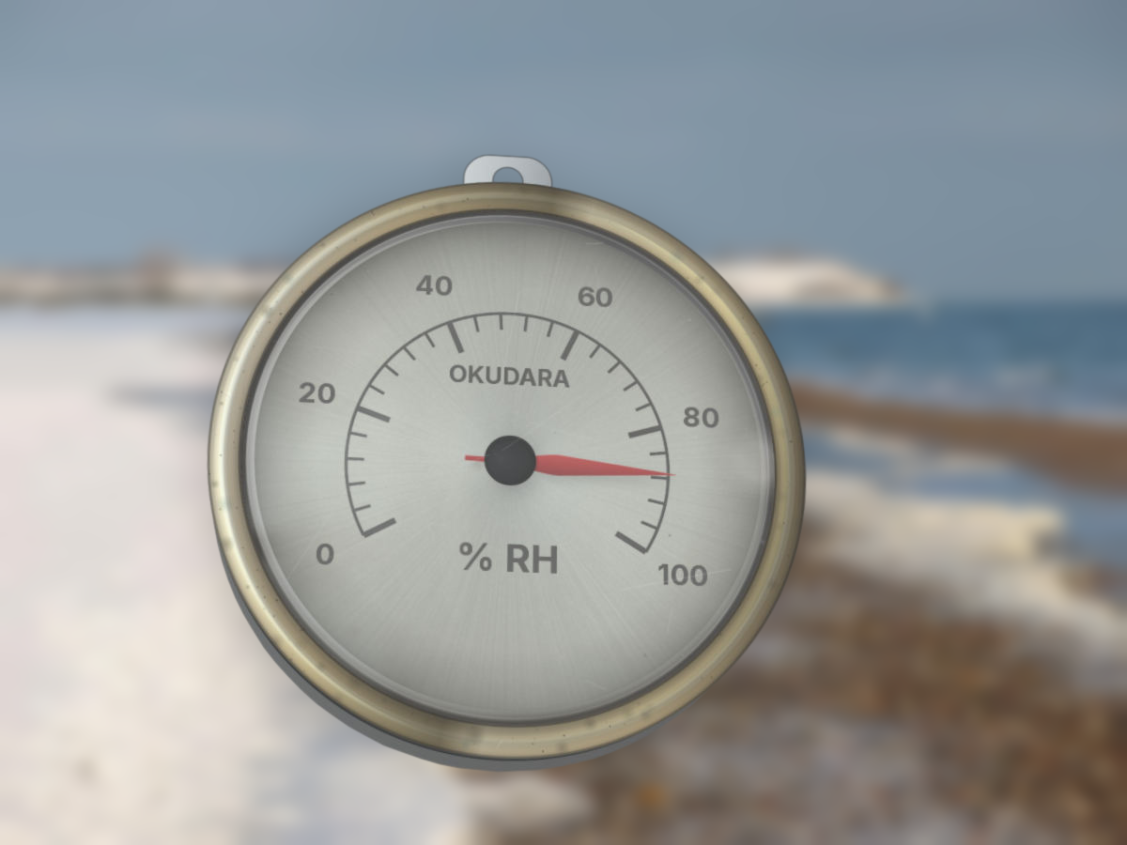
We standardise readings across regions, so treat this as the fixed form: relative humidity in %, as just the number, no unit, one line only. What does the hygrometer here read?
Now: 88
